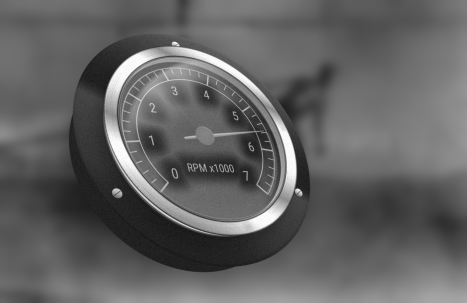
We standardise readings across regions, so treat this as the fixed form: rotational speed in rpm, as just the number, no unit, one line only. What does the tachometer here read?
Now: 5600
